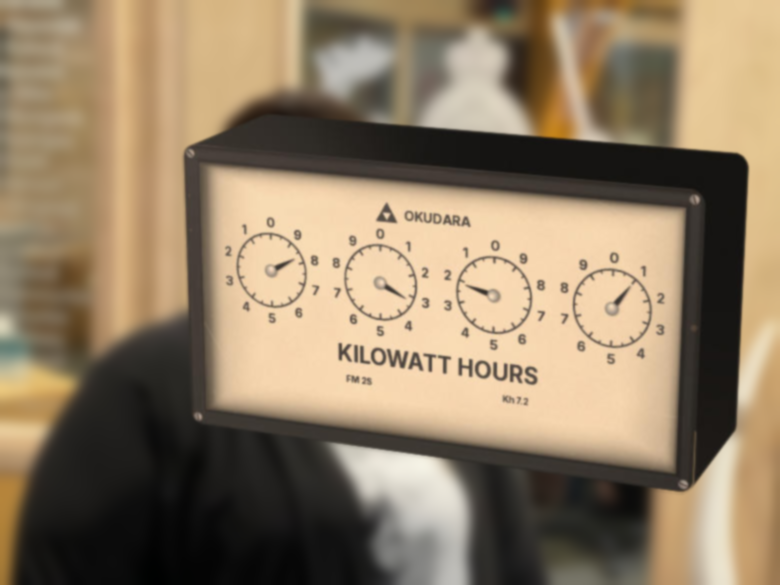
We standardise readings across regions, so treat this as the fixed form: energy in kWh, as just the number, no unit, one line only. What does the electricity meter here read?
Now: 8321
